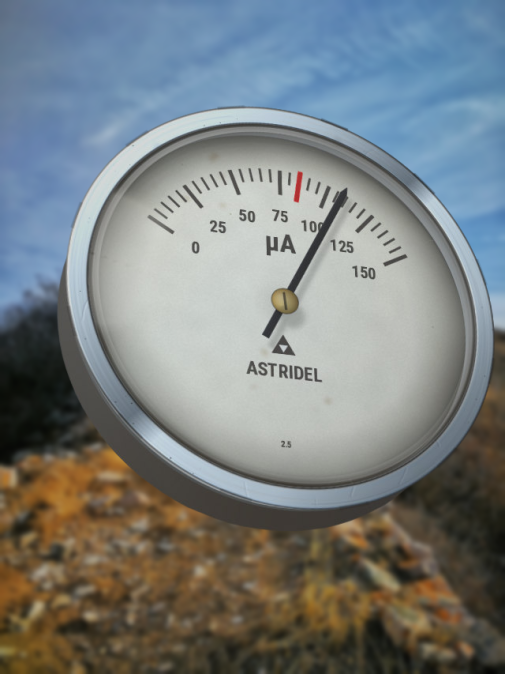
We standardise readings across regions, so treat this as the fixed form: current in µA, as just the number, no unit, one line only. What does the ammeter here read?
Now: 107.5
